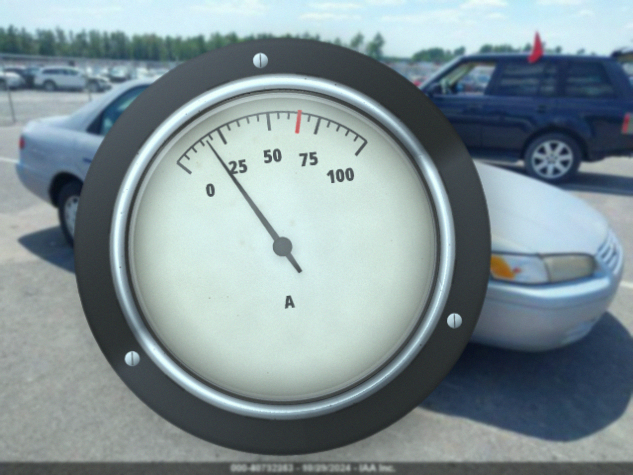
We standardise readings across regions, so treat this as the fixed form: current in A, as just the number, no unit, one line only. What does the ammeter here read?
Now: 17.5
